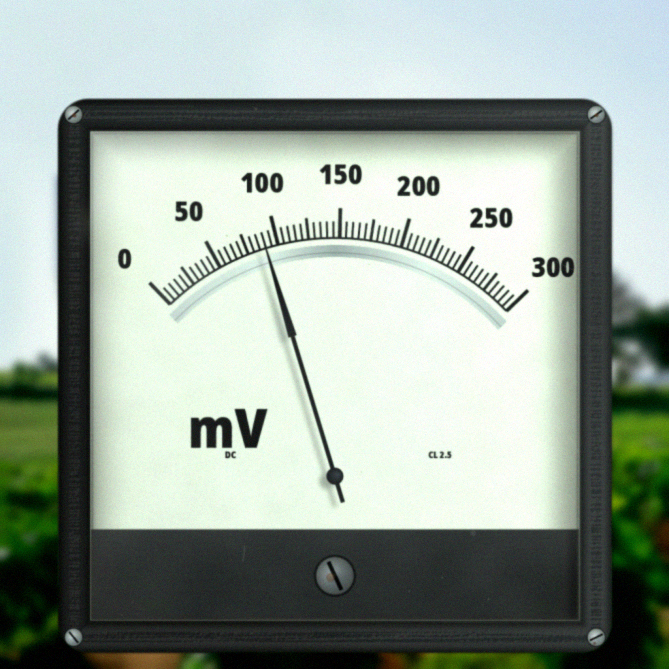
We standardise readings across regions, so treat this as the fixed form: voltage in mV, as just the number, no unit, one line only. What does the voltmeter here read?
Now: 90
